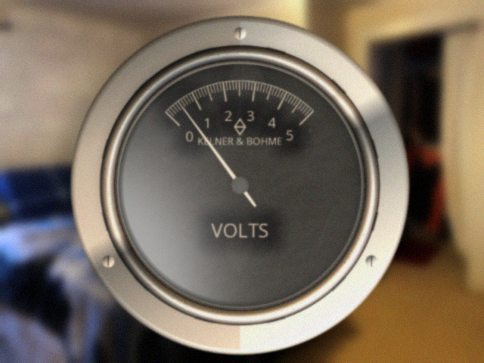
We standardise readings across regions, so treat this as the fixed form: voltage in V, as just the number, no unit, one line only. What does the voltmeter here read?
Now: 0.5
